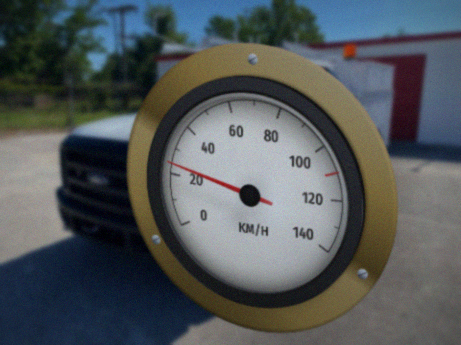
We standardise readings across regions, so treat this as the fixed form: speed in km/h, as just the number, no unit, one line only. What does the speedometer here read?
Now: 25
